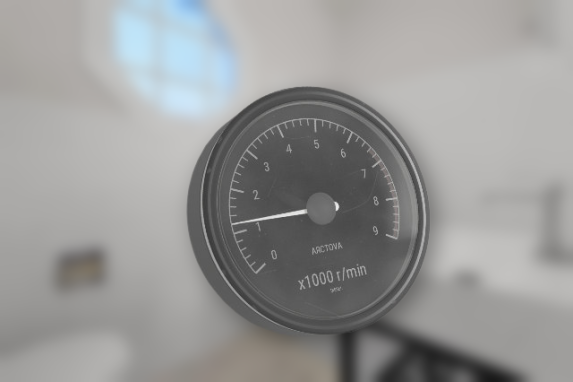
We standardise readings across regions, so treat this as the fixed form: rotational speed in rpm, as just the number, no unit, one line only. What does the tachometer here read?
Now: 1200
